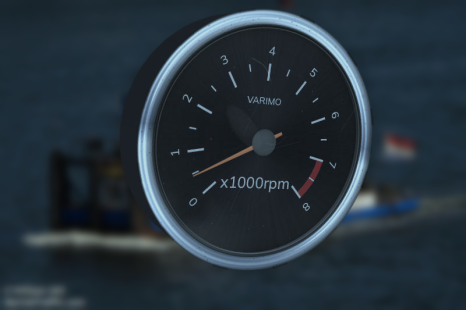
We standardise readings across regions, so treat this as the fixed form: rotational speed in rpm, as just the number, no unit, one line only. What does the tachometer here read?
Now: 500
